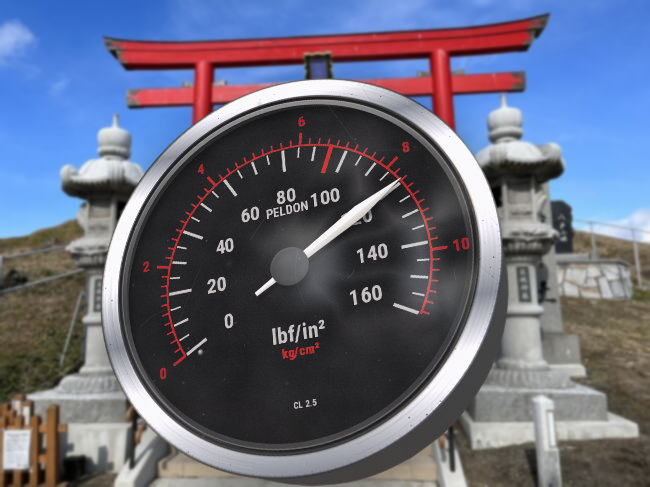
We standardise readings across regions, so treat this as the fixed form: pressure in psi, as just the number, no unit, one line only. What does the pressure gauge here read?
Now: 120
